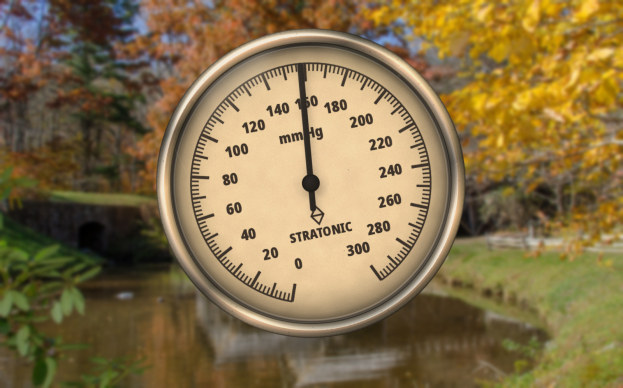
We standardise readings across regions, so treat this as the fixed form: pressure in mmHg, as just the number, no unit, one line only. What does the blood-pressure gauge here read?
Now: 158
